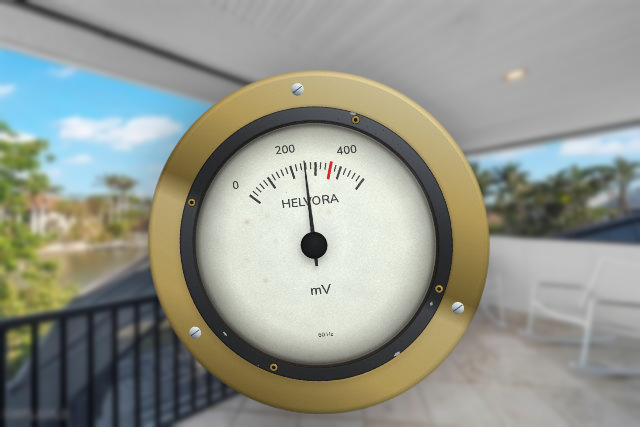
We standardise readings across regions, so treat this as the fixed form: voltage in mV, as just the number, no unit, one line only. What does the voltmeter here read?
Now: 260
